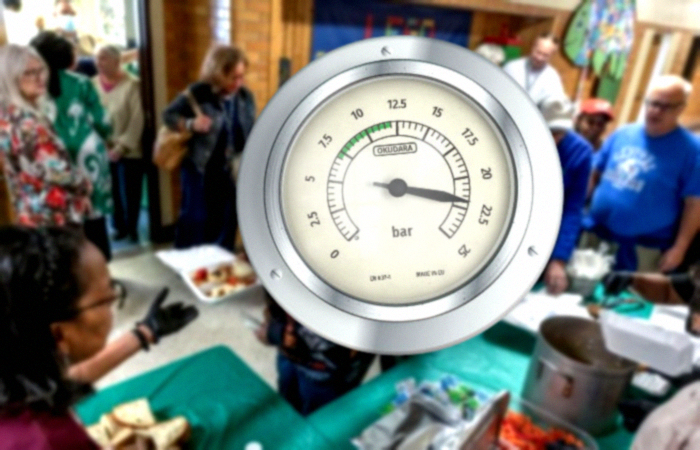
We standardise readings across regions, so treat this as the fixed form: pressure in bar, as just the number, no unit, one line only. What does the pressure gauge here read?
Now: 22
